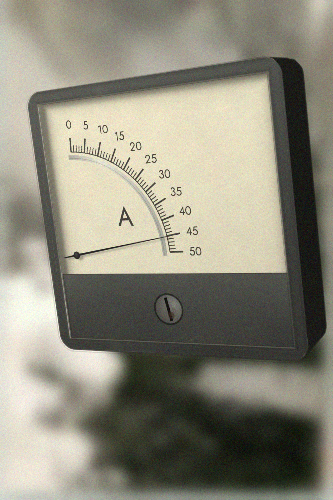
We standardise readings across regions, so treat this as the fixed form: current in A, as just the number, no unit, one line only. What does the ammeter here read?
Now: 45
